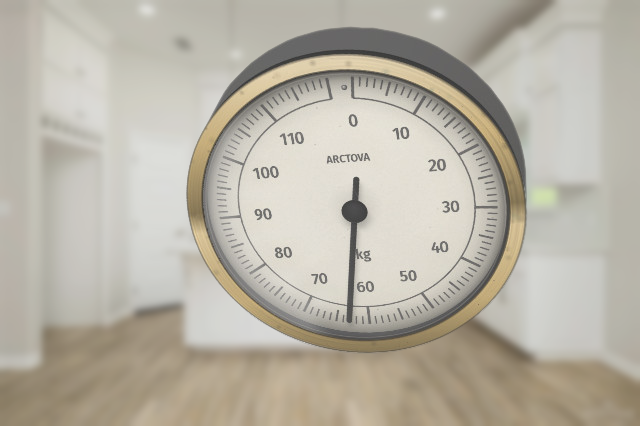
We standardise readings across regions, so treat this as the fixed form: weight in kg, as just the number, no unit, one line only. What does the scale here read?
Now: 63
